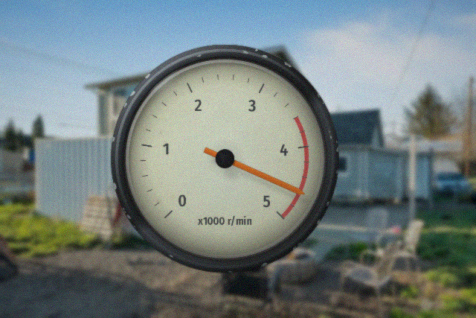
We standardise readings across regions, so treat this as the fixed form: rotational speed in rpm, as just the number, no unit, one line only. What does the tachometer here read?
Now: 4600
